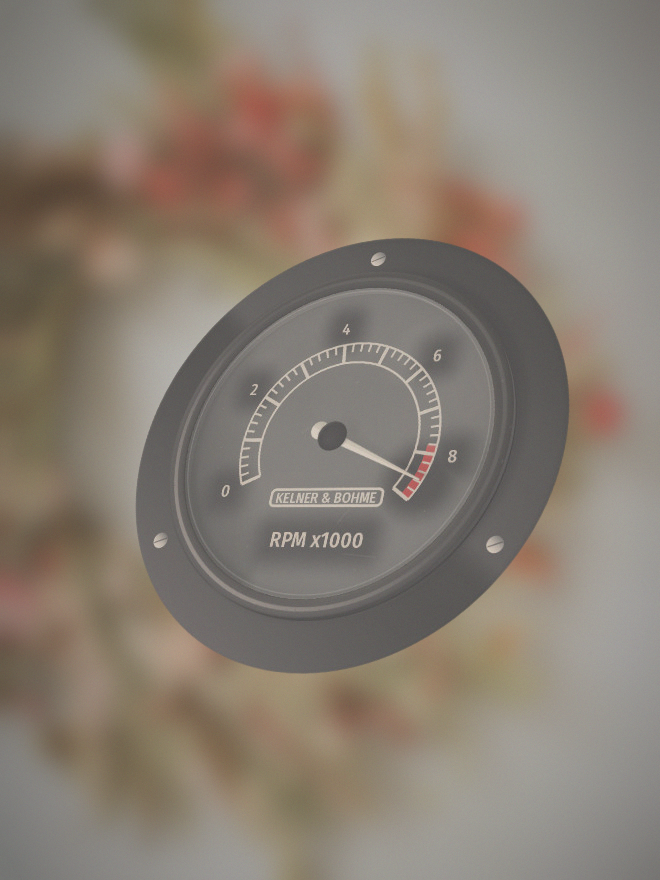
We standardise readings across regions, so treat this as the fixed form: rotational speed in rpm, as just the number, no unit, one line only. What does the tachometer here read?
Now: 8600
